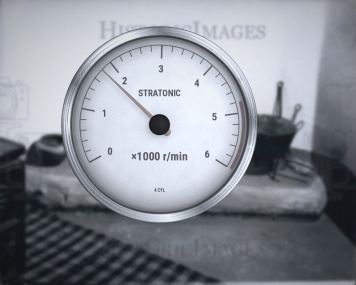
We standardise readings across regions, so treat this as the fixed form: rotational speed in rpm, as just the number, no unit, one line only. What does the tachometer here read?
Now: 1800
